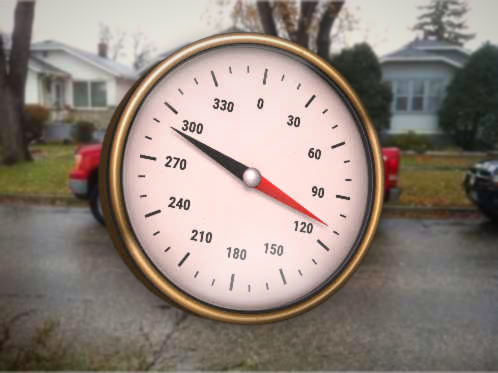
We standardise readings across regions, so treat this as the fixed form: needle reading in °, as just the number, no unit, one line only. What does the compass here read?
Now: 110
